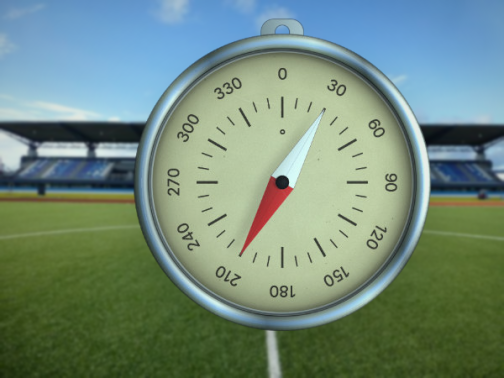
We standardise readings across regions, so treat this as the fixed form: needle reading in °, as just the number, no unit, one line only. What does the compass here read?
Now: 210
